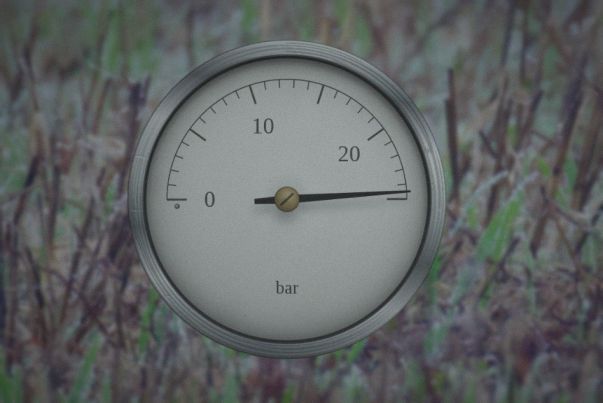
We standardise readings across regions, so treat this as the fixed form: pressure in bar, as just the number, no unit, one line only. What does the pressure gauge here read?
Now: 24.5
